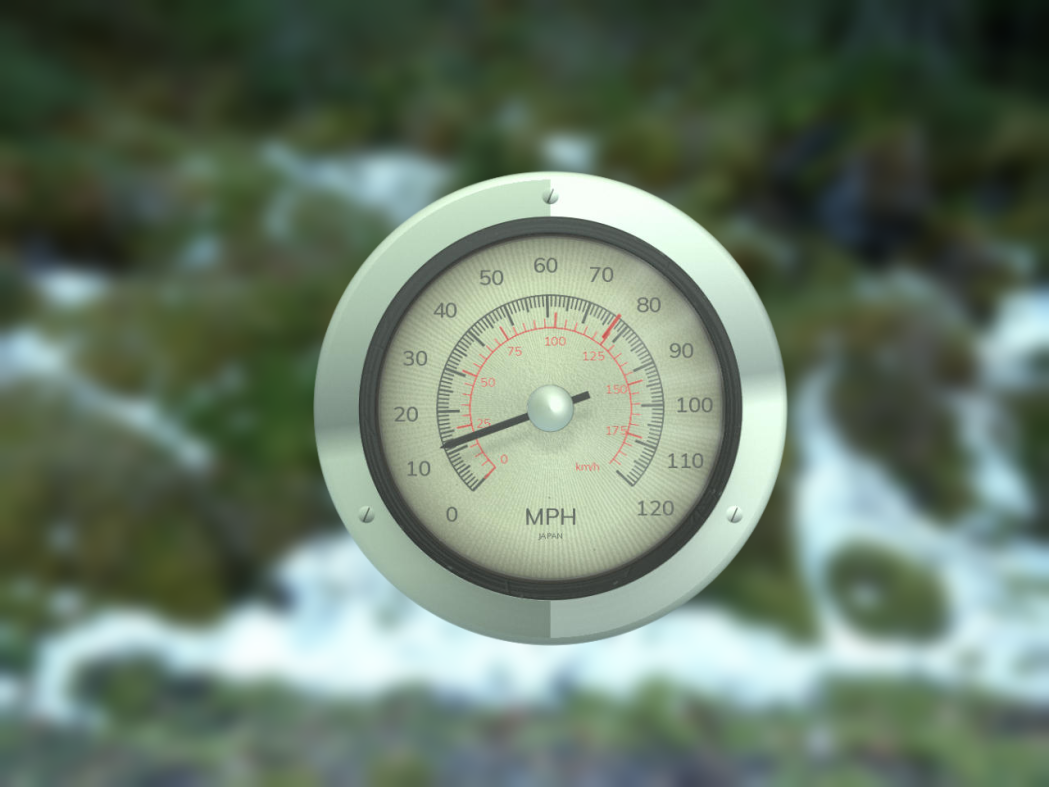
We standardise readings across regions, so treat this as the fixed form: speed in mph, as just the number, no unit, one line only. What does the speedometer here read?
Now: 12
